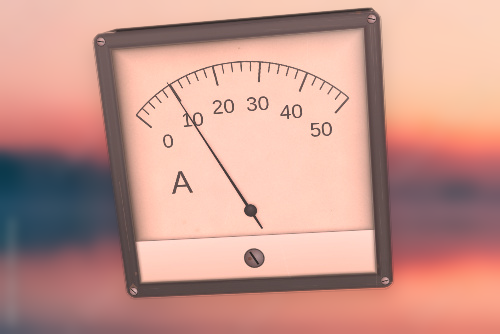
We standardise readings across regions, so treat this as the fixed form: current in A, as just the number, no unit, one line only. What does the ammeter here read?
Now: 10
